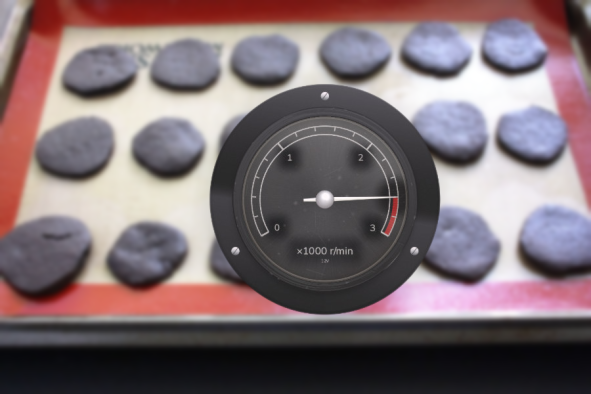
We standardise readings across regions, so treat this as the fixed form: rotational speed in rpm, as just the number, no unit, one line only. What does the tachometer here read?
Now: 2600
